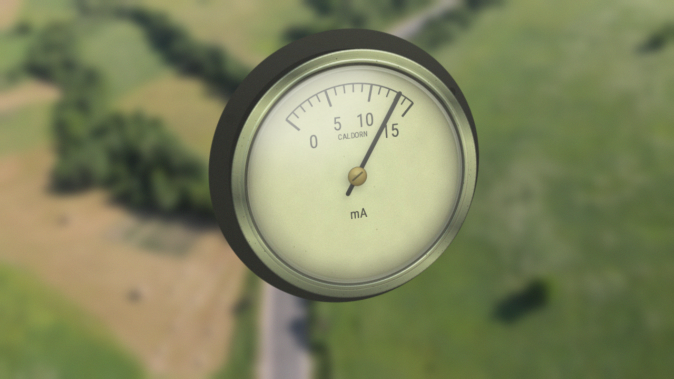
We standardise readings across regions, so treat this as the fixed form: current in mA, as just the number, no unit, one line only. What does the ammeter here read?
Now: 13
